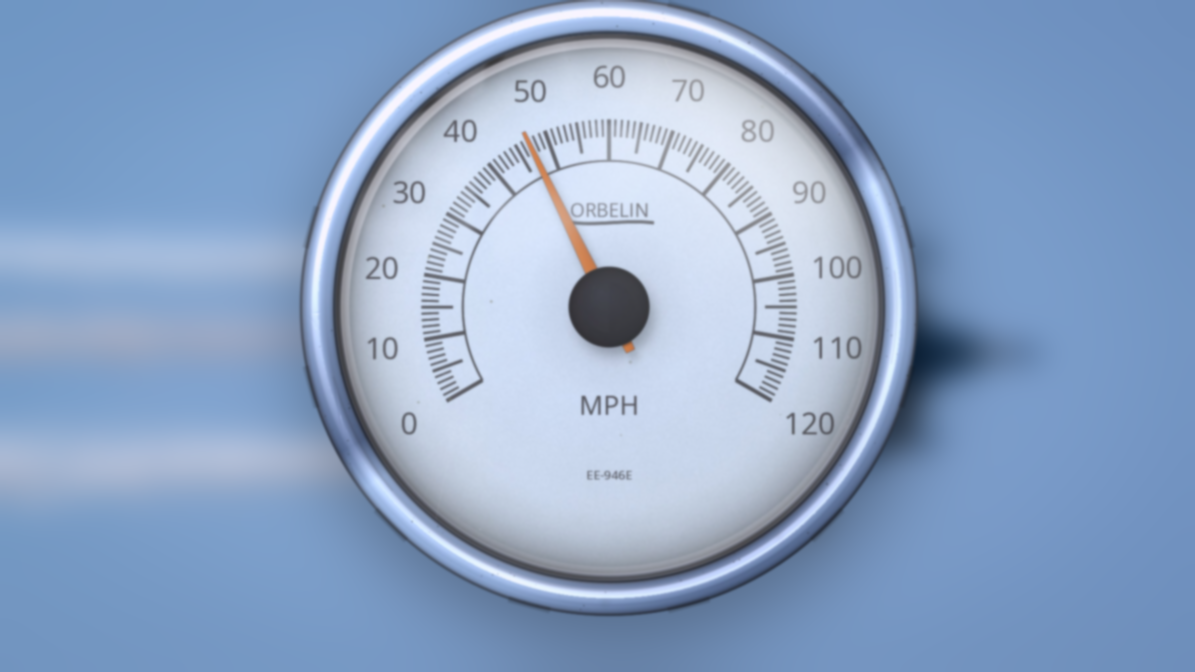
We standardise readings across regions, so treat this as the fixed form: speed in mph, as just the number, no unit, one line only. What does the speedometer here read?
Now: 47
